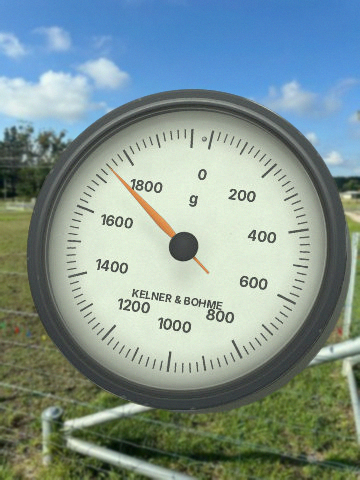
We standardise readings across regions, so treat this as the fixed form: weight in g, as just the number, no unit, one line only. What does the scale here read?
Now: 1740
